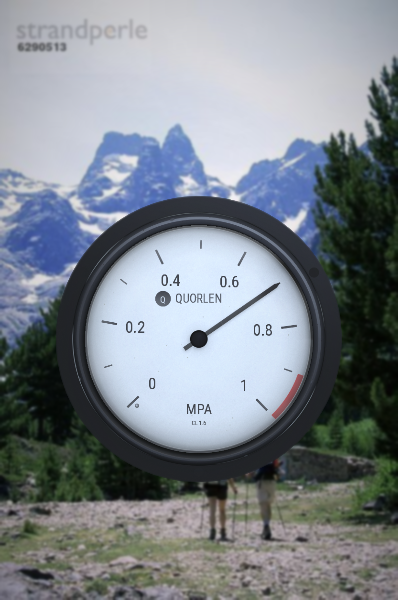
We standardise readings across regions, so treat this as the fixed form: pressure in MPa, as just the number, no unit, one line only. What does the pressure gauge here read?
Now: 0.7
